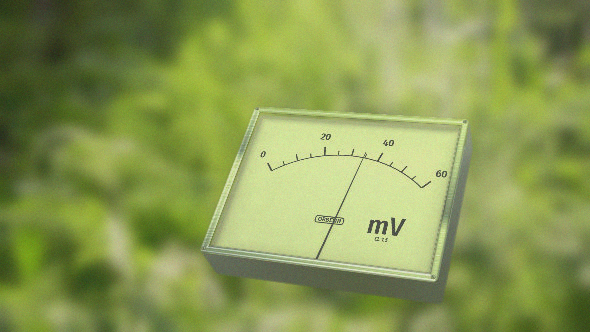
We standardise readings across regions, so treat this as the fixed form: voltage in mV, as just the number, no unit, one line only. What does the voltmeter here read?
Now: 35
